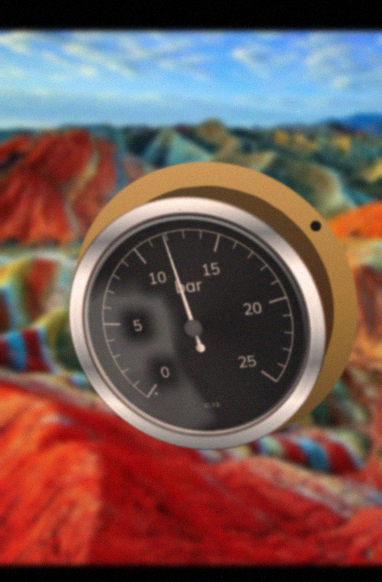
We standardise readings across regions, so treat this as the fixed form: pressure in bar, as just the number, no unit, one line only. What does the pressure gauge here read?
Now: 12
